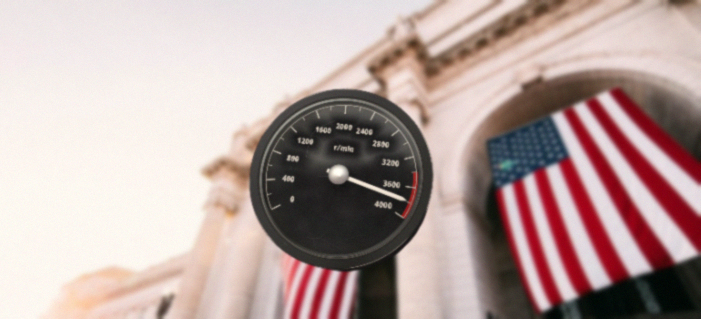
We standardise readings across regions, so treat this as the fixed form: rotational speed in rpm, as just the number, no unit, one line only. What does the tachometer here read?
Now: 3800
